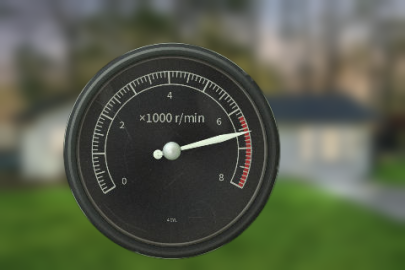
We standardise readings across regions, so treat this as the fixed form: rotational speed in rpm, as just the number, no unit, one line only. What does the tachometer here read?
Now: 6600
